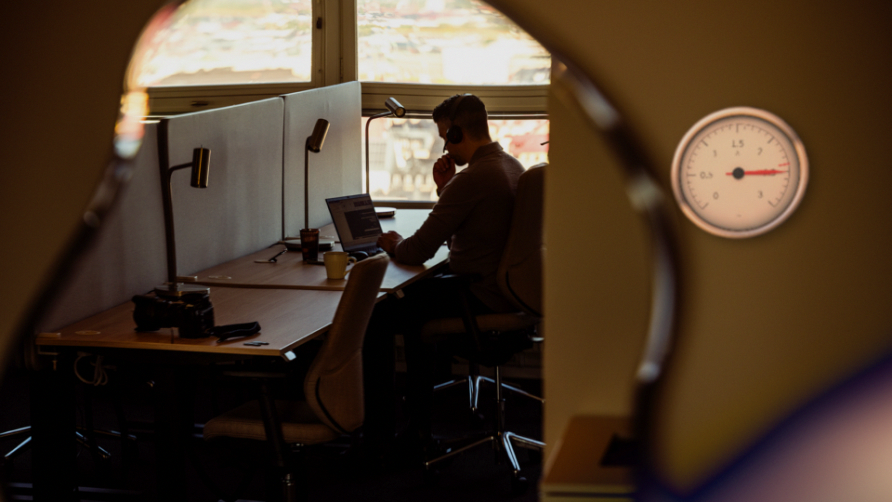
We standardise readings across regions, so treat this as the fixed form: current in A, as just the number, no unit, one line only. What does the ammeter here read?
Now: 2.5
